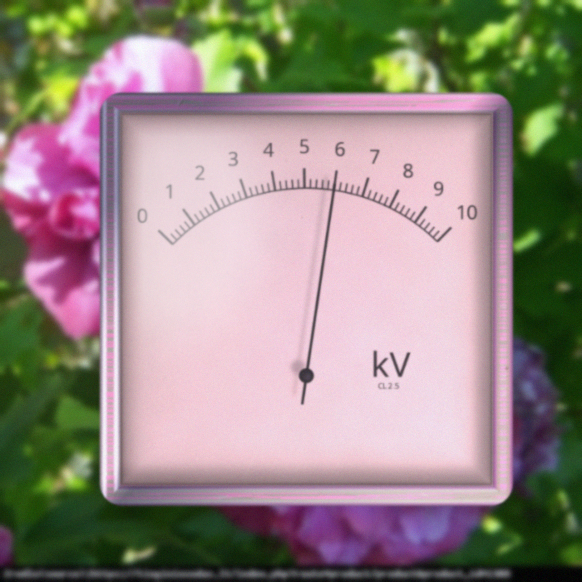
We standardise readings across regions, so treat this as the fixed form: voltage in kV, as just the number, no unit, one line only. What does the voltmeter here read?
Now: 6
